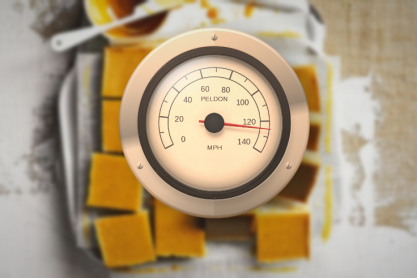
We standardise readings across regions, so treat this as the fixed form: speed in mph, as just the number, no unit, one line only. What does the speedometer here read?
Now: 125
